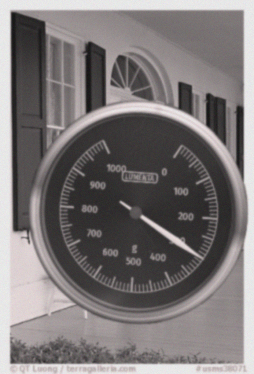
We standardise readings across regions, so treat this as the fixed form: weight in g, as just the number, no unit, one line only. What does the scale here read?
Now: 300
